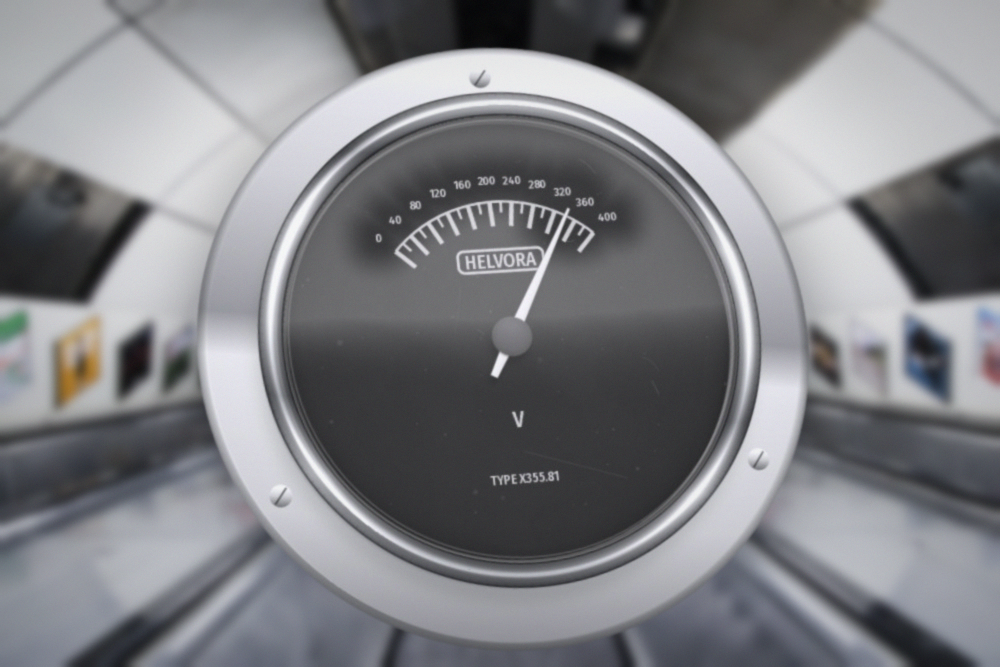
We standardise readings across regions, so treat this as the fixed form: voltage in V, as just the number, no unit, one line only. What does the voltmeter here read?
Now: 340
